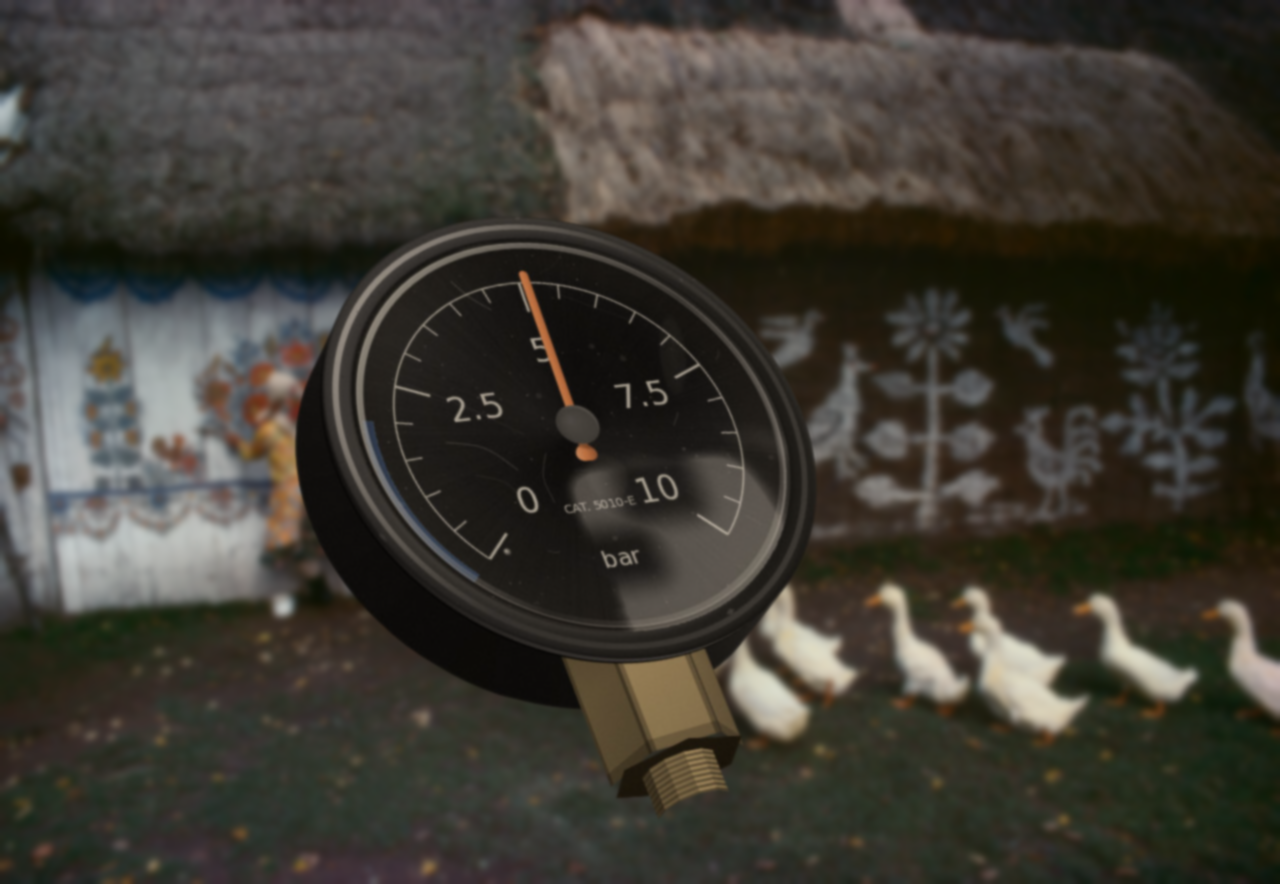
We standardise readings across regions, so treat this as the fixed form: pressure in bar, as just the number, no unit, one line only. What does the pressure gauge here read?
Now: 5
